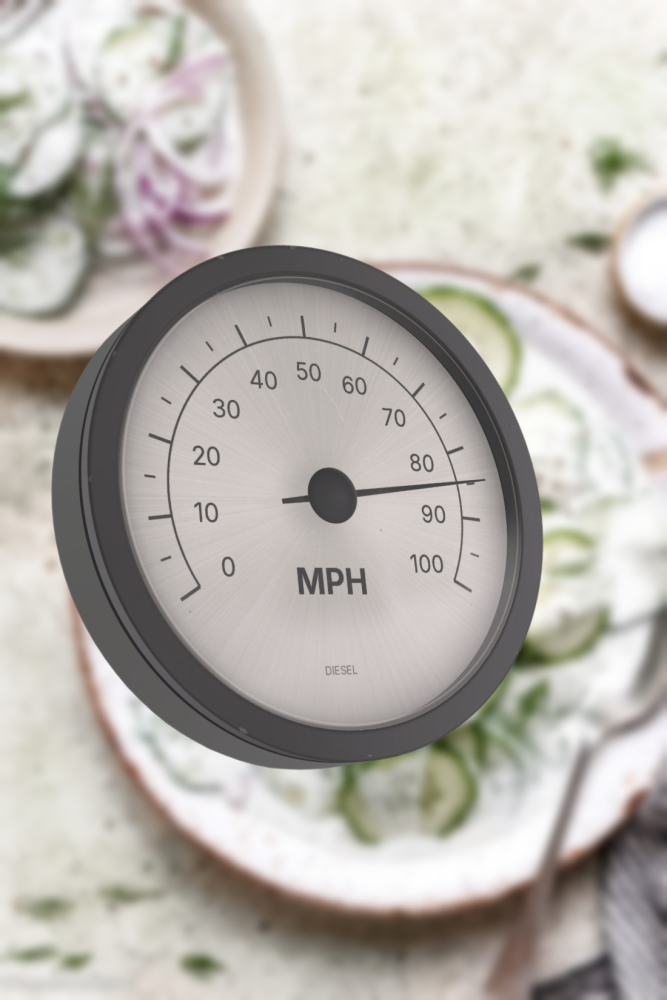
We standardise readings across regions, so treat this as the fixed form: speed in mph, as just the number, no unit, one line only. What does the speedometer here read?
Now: 85
